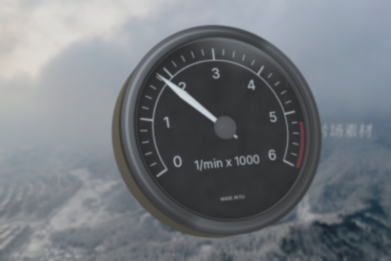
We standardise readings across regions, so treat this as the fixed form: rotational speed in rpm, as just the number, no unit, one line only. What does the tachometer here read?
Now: 1800
